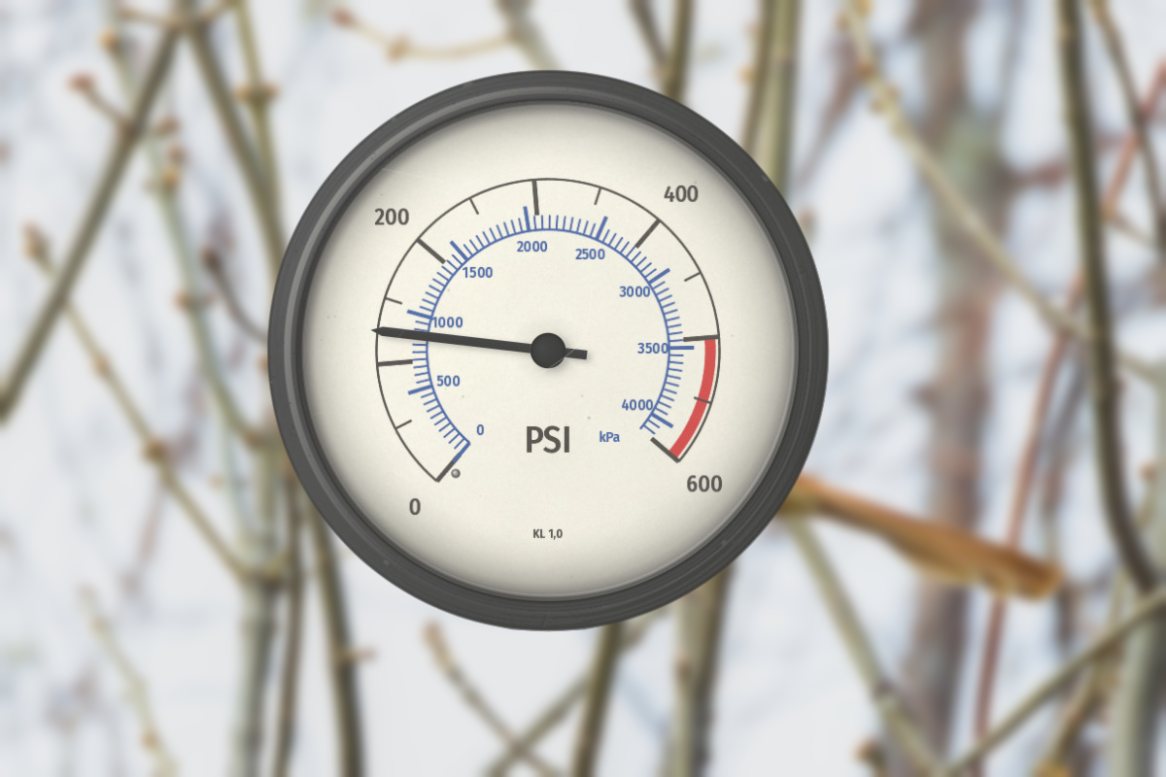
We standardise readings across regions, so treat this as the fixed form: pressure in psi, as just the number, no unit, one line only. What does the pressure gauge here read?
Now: 125
